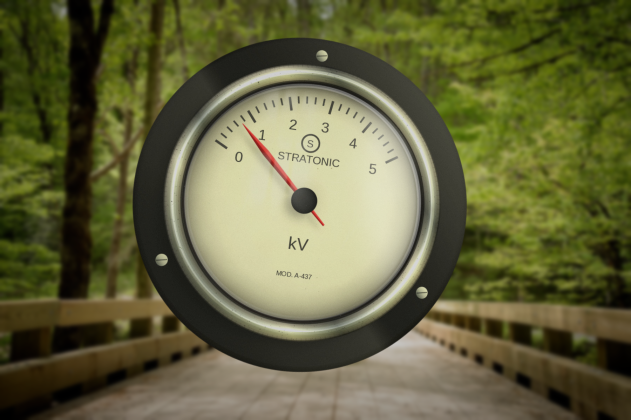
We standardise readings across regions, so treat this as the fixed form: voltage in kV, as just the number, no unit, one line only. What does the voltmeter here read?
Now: 0.7
